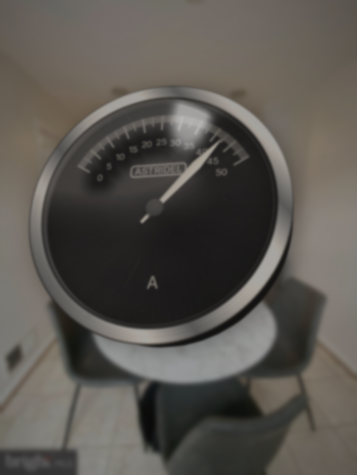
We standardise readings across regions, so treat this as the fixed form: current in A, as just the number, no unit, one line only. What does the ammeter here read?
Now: 42.5
